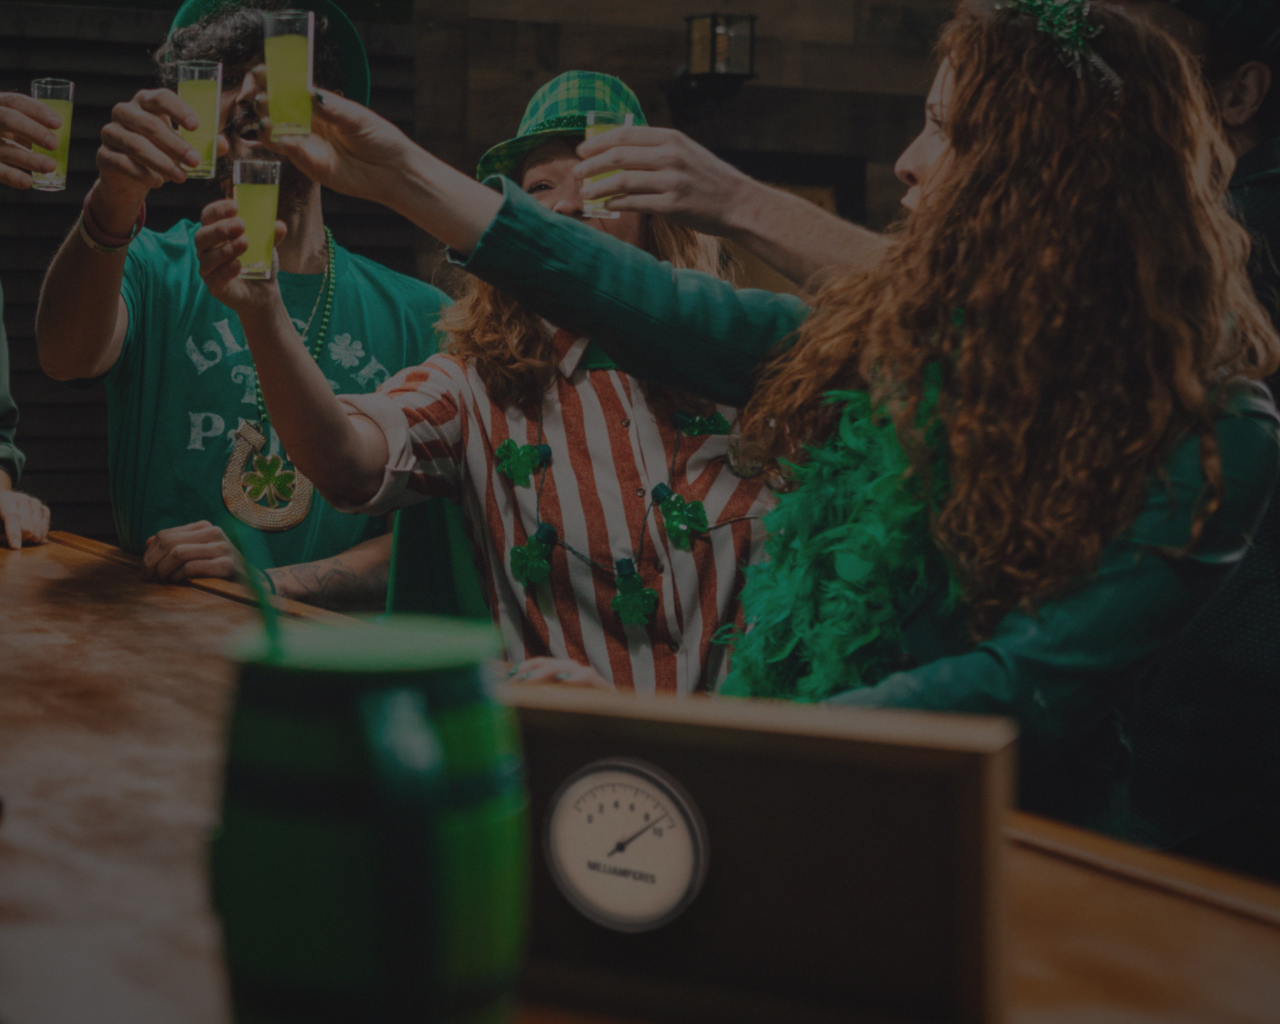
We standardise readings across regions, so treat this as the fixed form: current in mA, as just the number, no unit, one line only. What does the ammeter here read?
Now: 9
